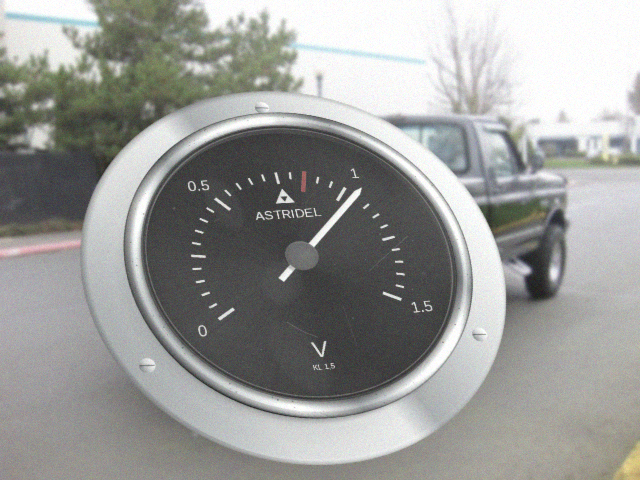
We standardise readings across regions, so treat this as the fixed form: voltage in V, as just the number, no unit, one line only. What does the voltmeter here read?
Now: 1.05
